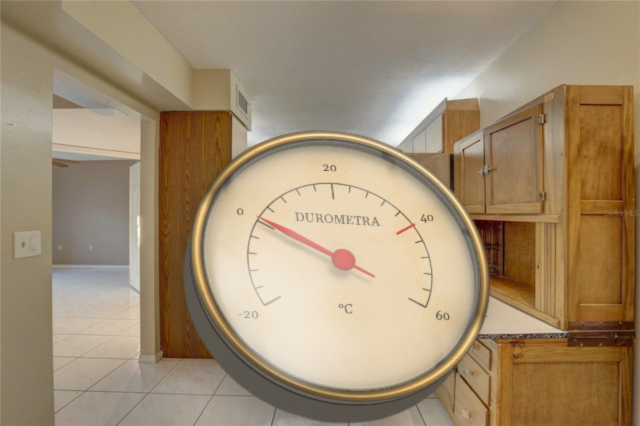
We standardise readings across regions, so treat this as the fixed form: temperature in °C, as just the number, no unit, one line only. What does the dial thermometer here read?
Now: 0
